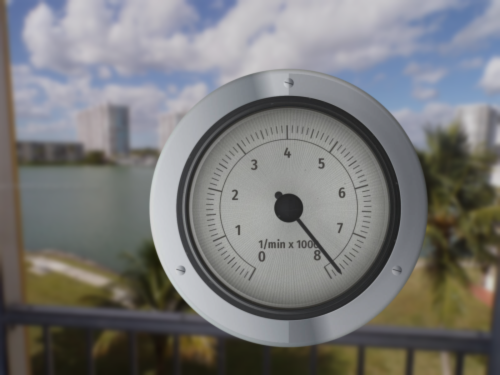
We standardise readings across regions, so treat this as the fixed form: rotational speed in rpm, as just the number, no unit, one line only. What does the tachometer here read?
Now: 7800
